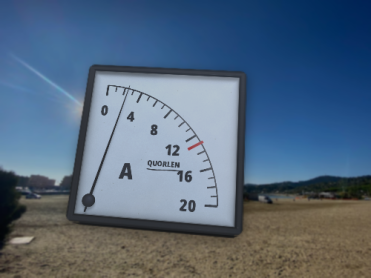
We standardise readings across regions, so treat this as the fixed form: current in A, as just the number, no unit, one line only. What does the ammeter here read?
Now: 2.5
